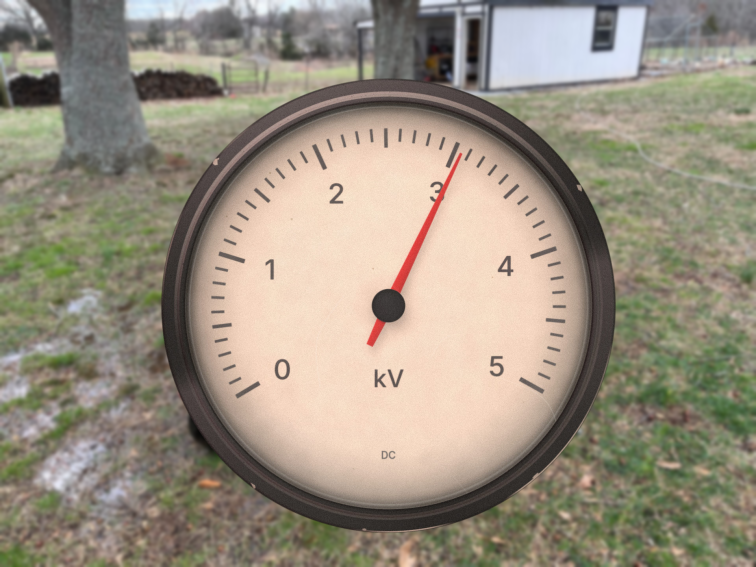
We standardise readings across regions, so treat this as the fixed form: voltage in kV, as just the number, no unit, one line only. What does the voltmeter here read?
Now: 3.05
